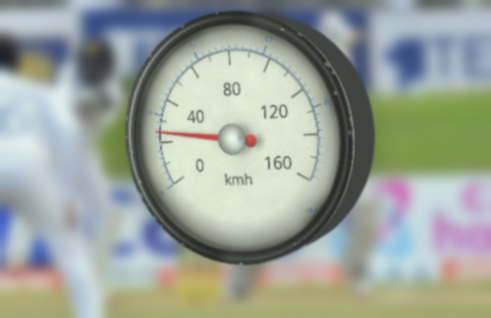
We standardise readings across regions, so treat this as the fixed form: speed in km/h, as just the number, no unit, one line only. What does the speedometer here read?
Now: 25
